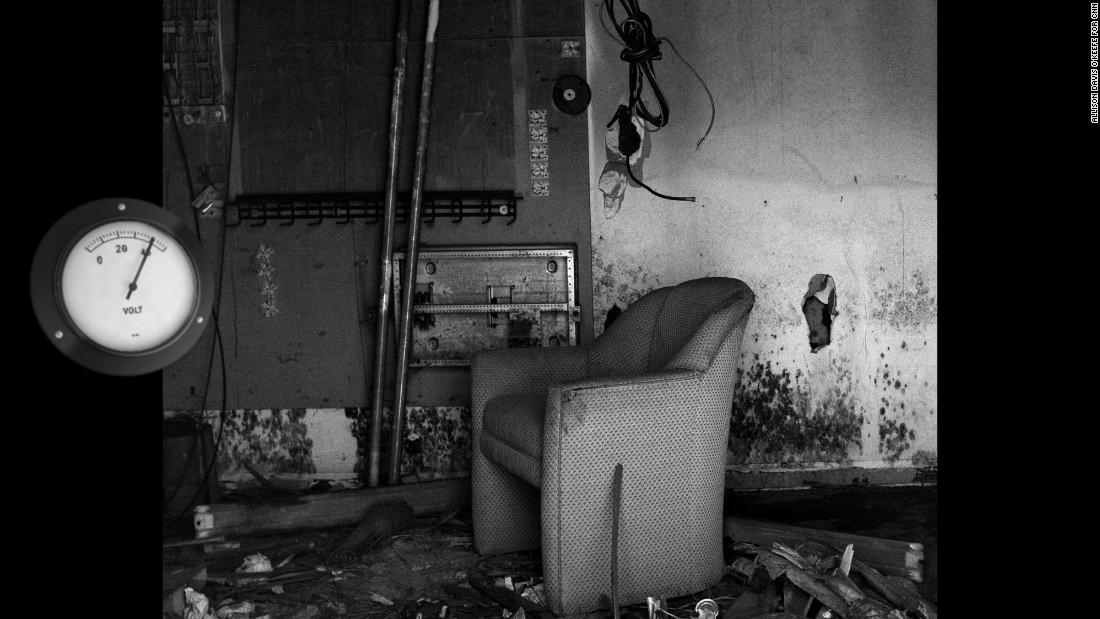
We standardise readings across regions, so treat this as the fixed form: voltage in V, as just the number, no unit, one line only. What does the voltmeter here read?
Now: 40
